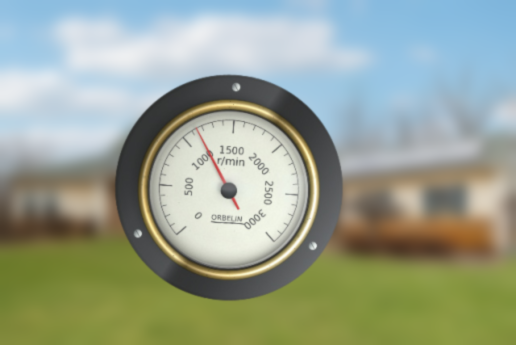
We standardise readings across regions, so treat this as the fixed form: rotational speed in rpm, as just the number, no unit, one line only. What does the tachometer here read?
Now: 1150
